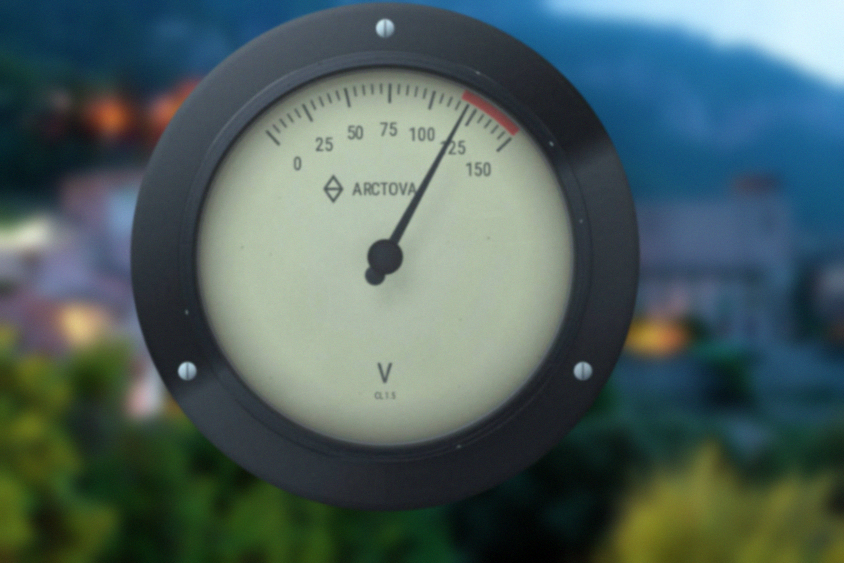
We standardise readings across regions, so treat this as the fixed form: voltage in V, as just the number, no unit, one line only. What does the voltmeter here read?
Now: 120
